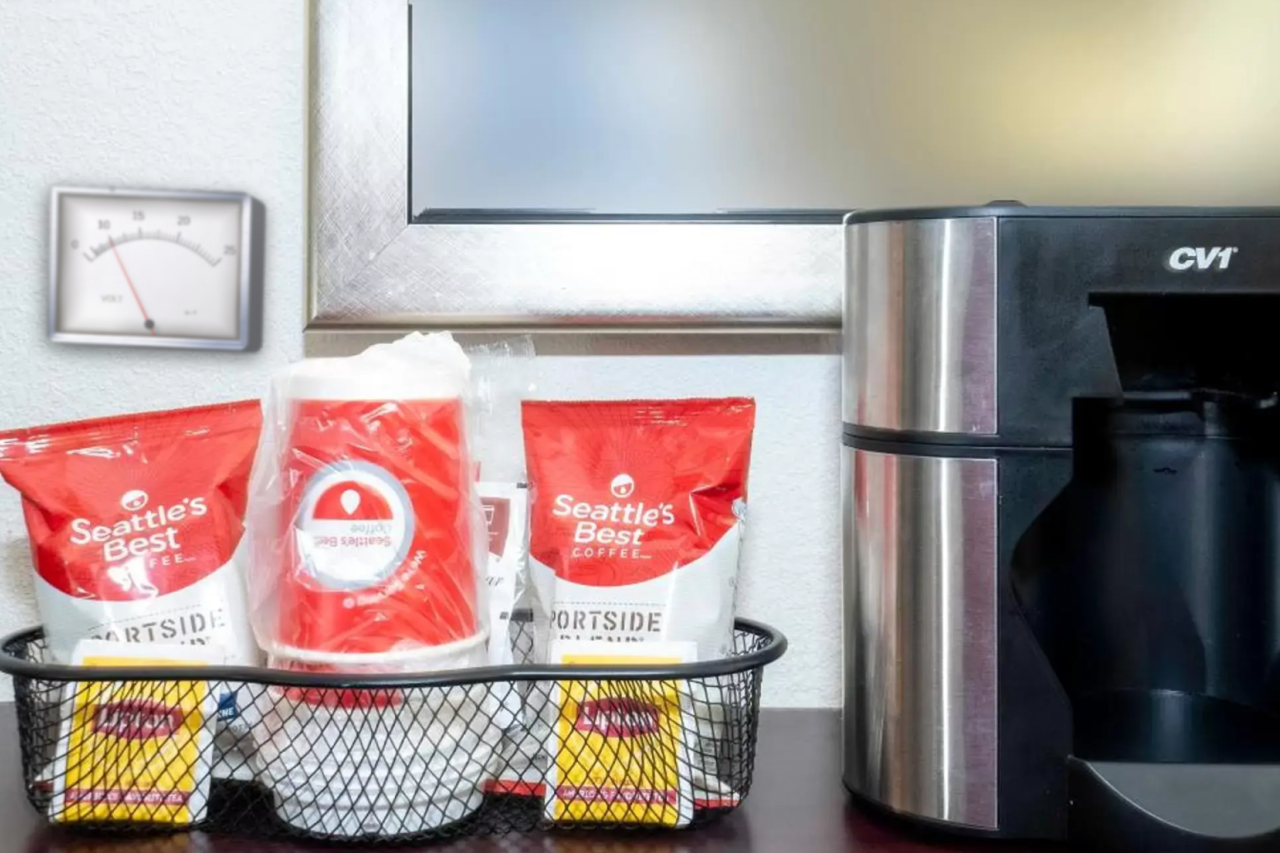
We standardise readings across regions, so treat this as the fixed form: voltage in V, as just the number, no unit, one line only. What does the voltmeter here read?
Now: 10
